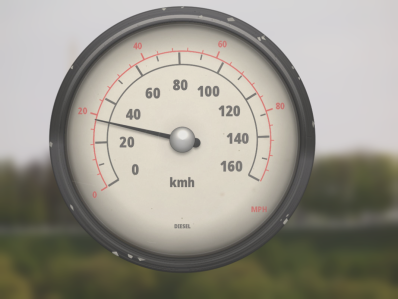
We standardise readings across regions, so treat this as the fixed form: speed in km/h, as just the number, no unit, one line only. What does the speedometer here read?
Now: 30
